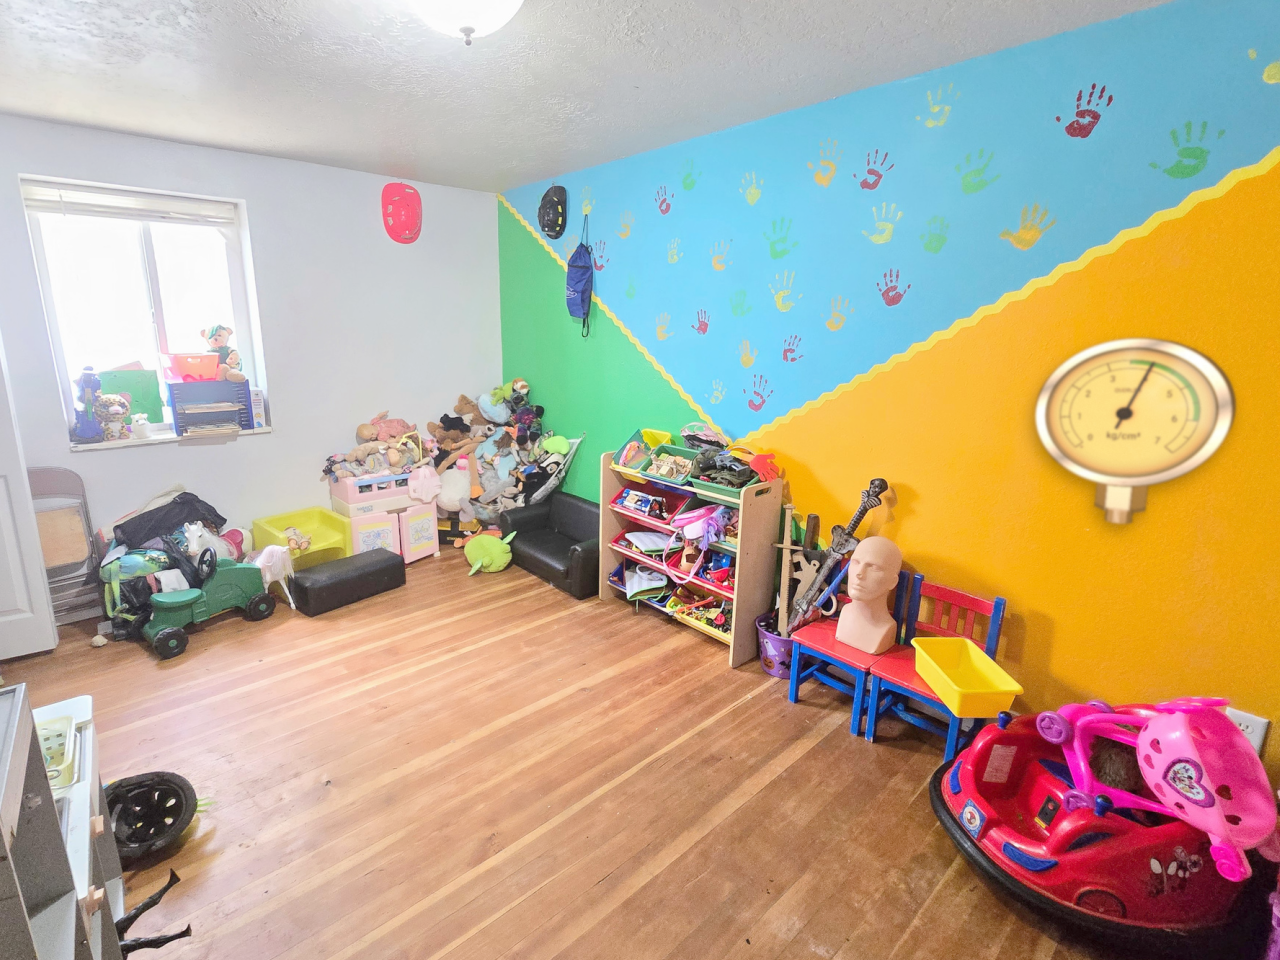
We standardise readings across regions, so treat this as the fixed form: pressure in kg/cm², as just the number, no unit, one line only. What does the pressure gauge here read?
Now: 4
